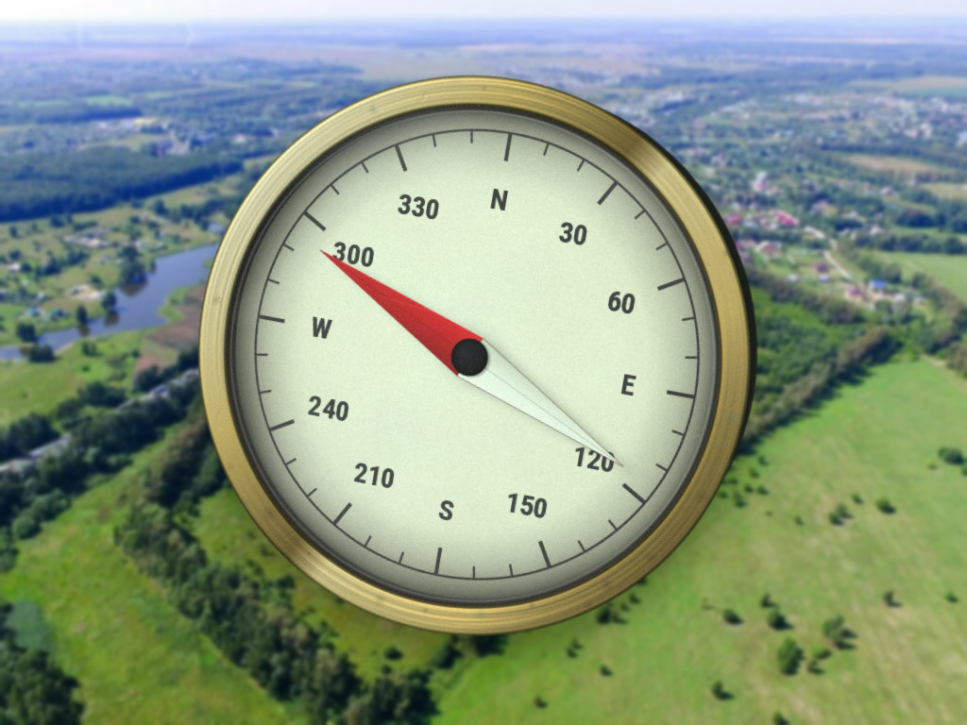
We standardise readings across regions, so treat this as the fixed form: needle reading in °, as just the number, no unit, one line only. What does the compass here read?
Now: 295
